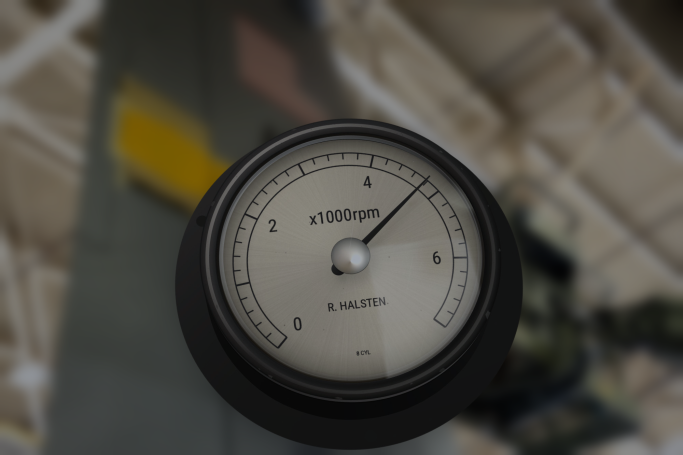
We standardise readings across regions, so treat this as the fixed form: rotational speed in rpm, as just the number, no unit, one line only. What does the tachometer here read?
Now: 4800
